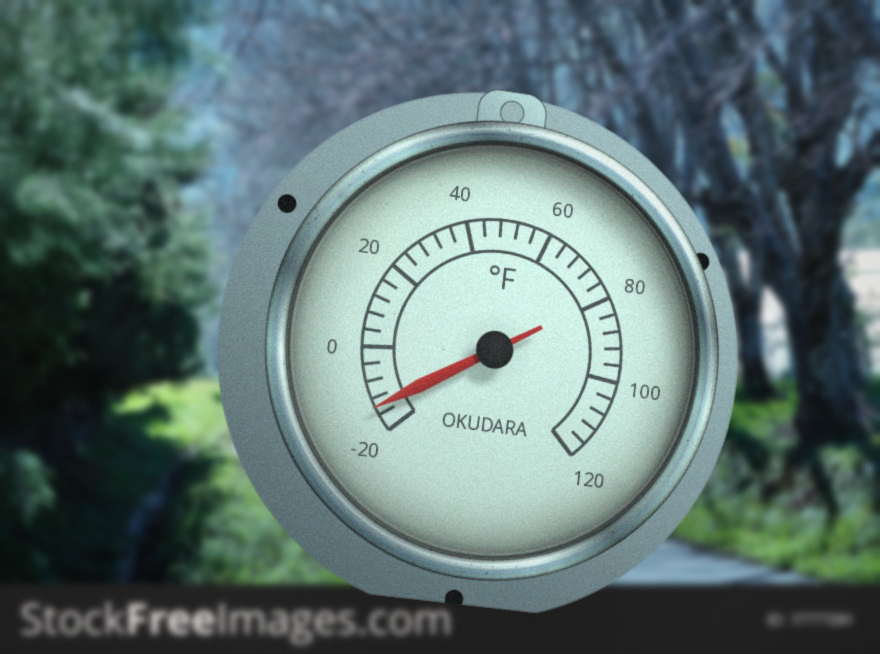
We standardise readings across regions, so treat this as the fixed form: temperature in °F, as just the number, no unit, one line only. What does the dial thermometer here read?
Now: -14
